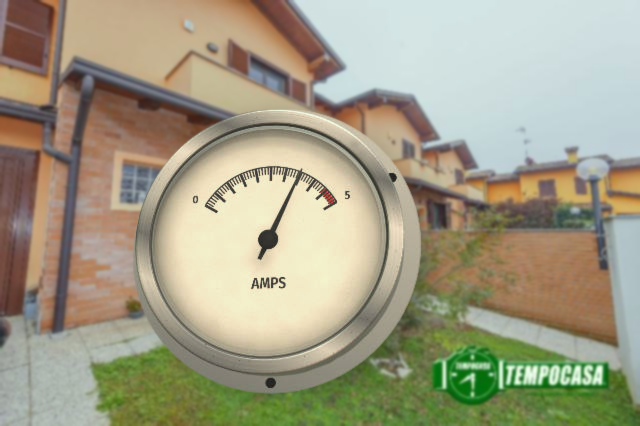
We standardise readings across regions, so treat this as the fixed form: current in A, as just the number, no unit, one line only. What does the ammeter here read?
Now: 3.5
